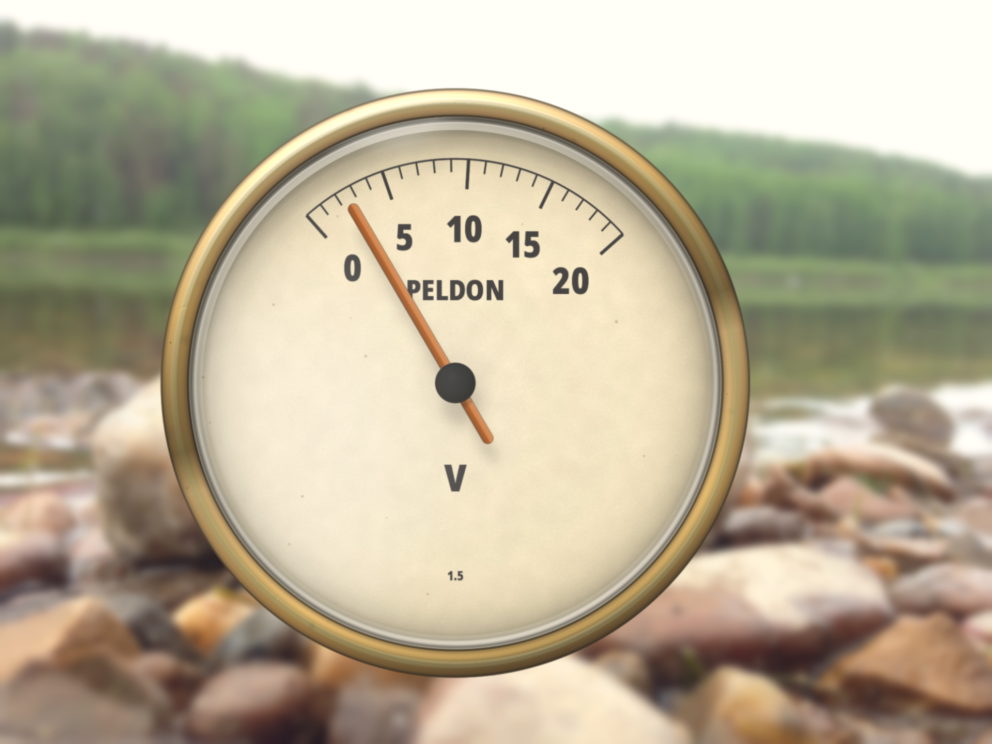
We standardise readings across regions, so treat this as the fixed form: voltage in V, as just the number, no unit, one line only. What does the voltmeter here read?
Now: 2.5
